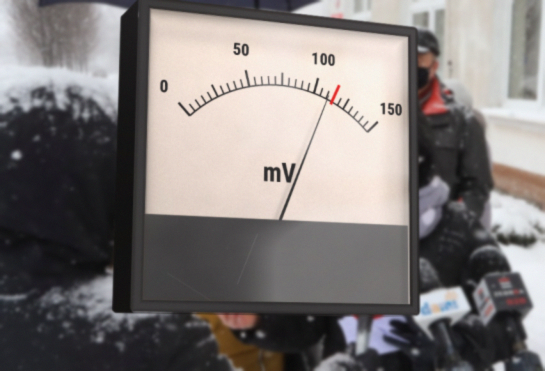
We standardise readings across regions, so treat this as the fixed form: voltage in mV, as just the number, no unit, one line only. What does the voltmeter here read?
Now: 110
